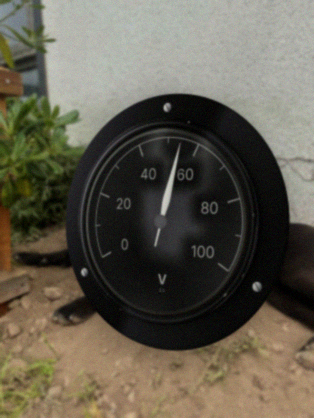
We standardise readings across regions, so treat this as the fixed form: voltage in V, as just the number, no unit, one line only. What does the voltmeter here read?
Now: 55
